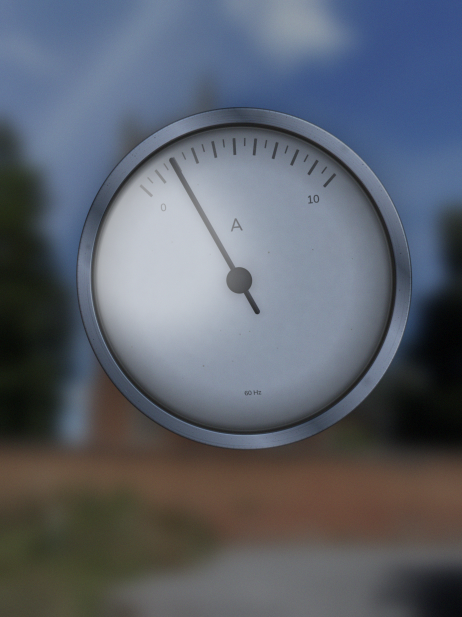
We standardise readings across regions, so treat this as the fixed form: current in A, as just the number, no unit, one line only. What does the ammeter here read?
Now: 2
